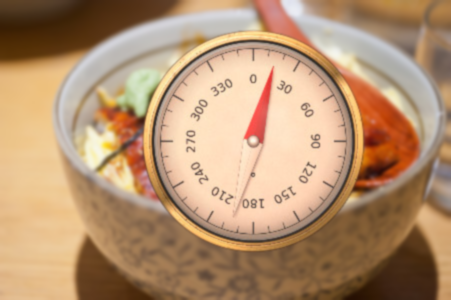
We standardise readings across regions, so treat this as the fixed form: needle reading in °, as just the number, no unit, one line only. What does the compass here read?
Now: 15
